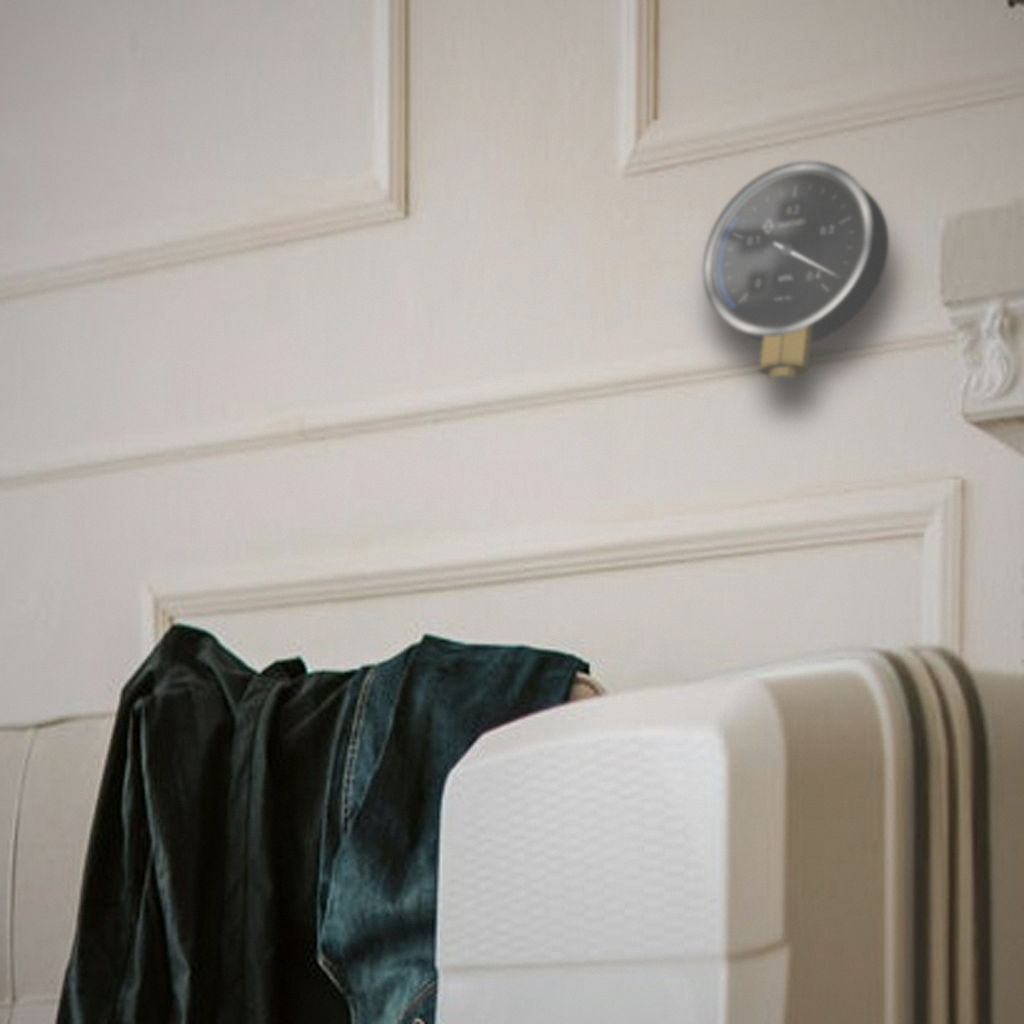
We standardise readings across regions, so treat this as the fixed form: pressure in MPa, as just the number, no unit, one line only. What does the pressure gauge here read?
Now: 0.38
